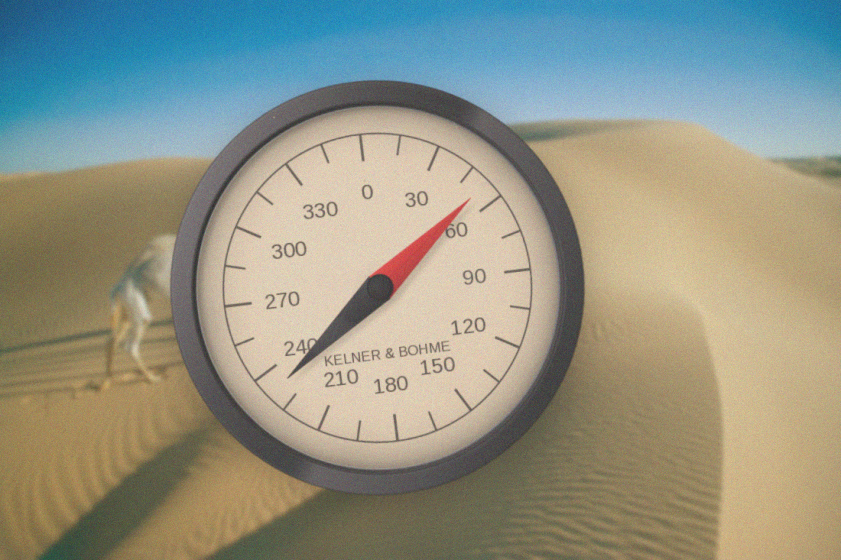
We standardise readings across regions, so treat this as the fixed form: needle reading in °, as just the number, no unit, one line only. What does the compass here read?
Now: 52.5
